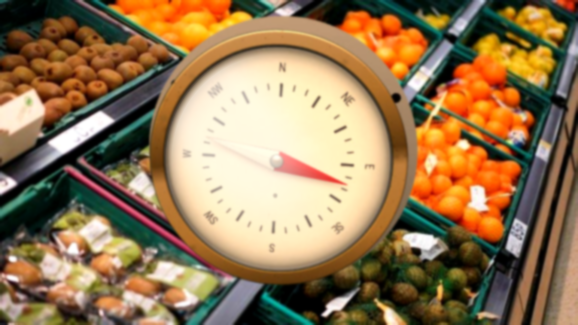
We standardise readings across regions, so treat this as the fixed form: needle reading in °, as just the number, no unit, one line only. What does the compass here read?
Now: 105
